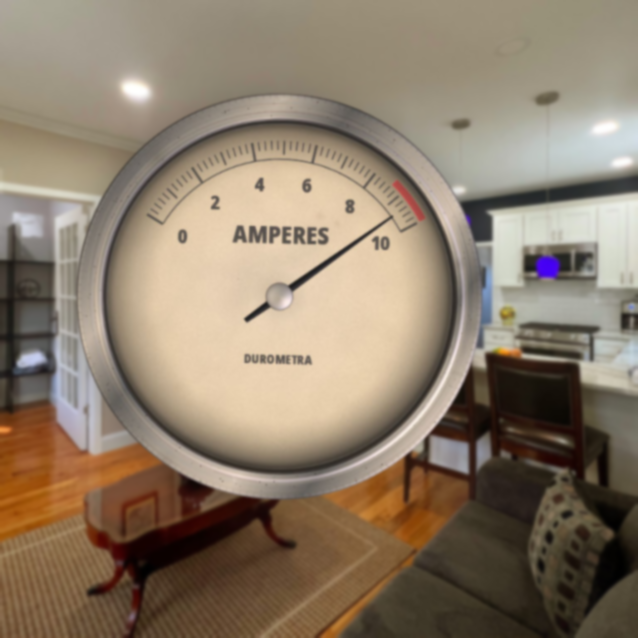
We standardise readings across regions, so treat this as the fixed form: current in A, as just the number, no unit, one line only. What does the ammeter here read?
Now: 9.4
